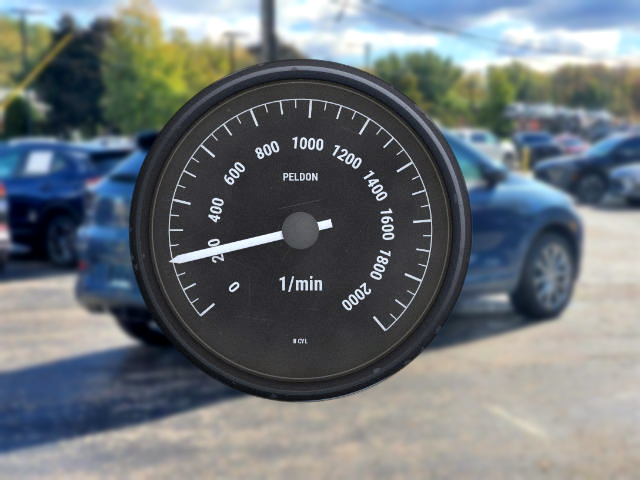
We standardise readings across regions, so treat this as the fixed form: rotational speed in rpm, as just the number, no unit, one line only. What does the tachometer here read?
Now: 200
